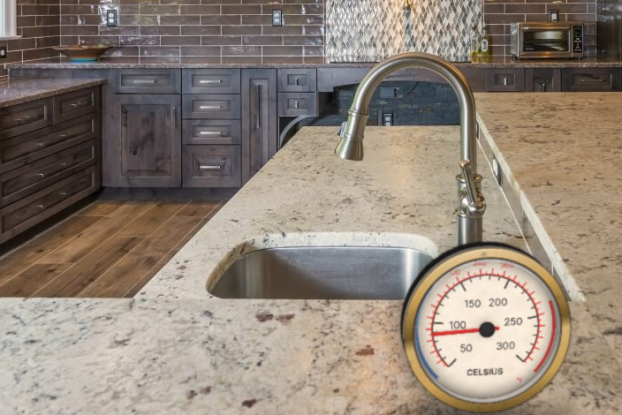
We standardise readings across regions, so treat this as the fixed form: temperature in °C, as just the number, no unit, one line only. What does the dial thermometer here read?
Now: 90
